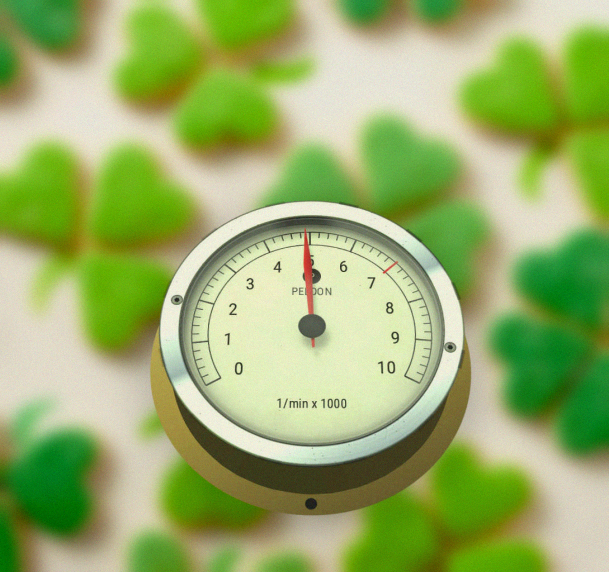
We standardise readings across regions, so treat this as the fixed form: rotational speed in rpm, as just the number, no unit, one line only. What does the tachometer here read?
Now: 4900
